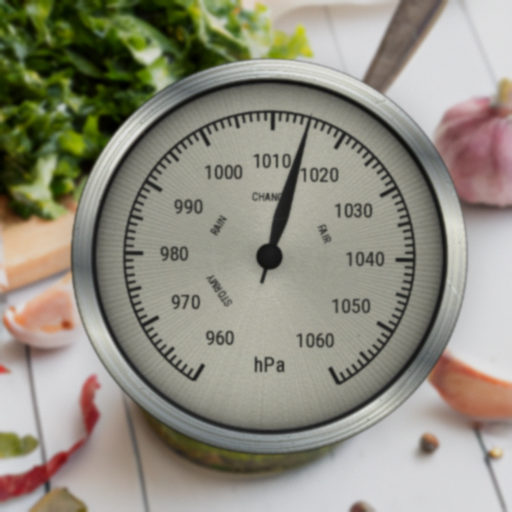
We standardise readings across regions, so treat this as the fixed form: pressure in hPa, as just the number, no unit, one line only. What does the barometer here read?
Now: 1015
